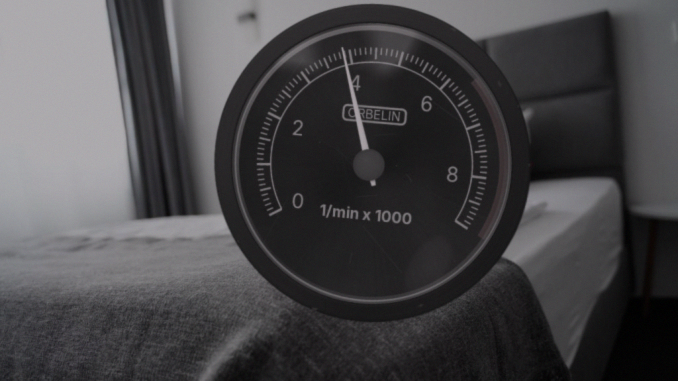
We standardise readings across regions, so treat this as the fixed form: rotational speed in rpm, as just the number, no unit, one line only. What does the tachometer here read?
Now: 3900
